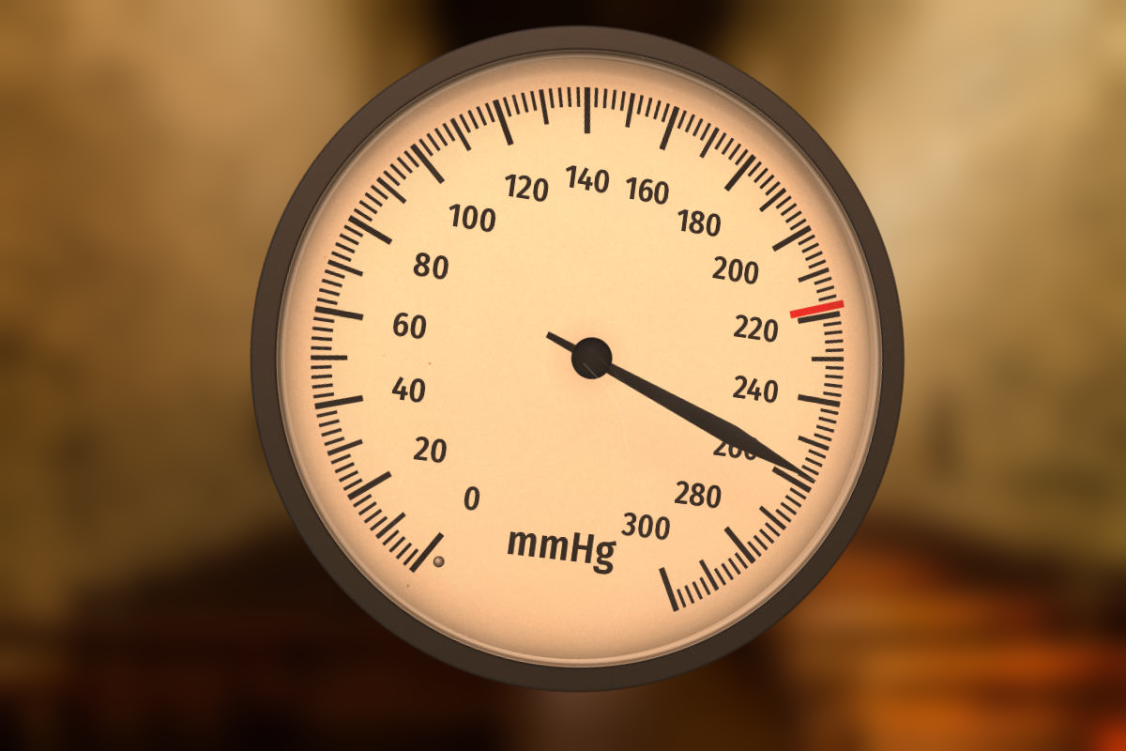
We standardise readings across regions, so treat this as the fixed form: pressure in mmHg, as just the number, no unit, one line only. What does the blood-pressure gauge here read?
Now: 258
